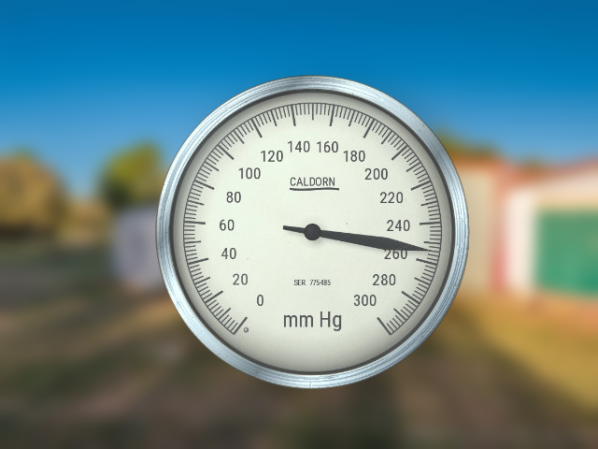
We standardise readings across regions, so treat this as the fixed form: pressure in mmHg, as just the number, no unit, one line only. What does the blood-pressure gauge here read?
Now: 254
